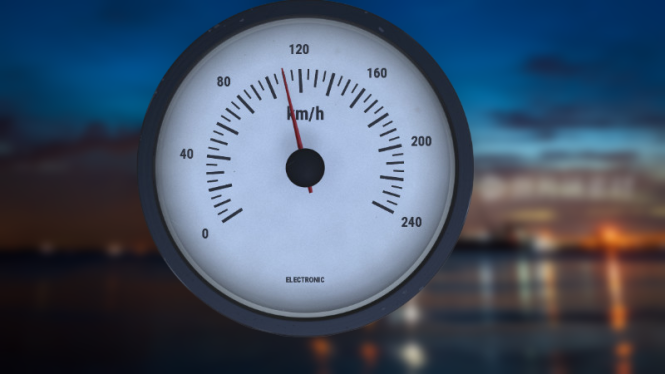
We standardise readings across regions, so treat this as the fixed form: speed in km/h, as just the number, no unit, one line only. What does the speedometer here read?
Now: 110
